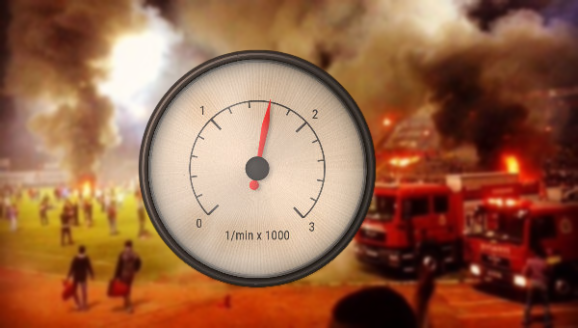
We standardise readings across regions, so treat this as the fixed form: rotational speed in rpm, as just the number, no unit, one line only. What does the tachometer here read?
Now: 1600
